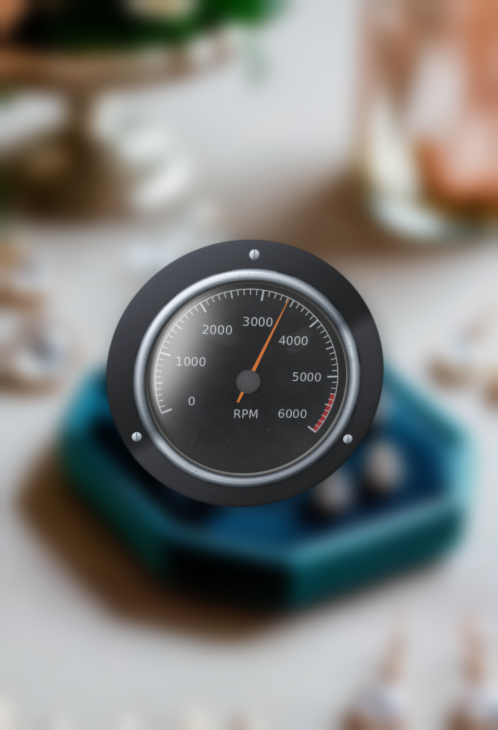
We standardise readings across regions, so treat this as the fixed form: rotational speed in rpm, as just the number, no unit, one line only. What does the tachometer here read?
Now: 3400
